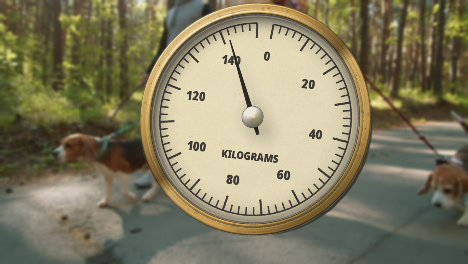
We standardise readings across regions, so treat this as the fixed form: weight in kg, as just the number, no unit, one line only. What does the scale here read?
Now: 142
